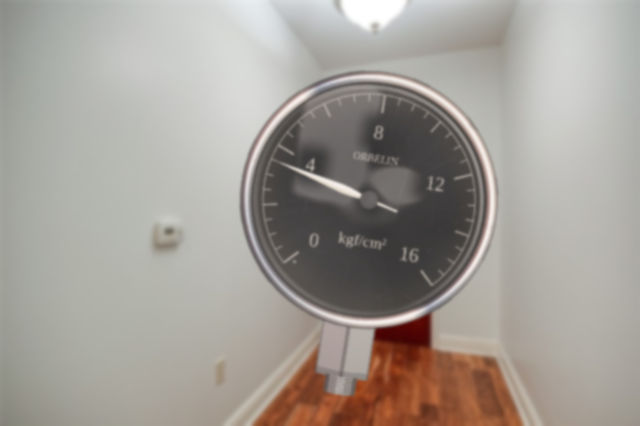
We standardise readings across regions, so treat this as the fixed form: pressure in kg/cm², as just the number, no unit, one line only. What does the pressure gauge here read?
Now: 3.5
